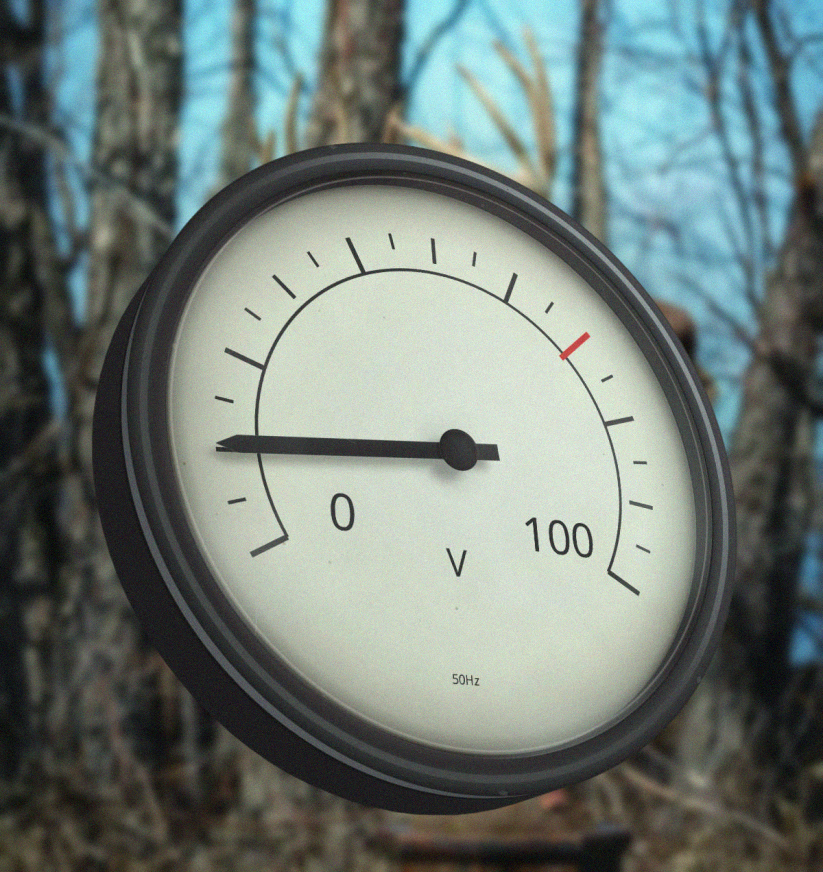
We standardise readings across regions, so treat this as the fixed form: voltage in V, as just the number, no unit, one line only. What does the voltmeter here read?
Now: 10
